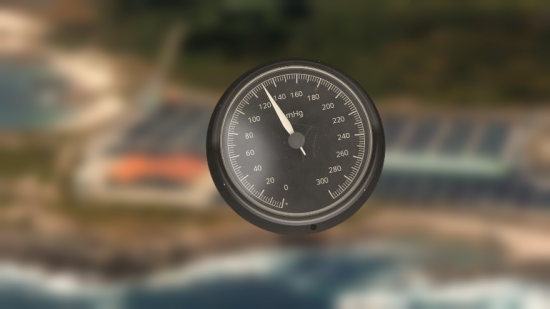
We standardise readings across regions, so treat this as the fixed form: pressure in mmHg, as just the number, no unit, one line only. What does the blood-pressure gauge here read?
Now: 130
